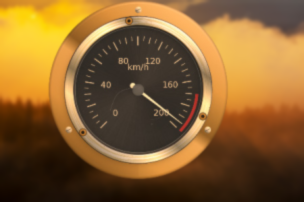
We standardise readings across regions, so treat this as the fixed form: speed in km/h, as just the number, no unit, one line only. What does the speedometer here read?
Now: 195
